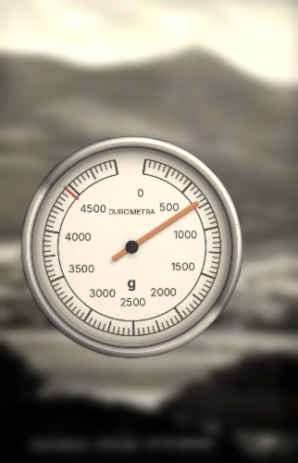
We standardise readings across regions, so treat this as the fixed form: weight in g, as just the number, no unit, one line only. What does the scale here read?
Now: 700
